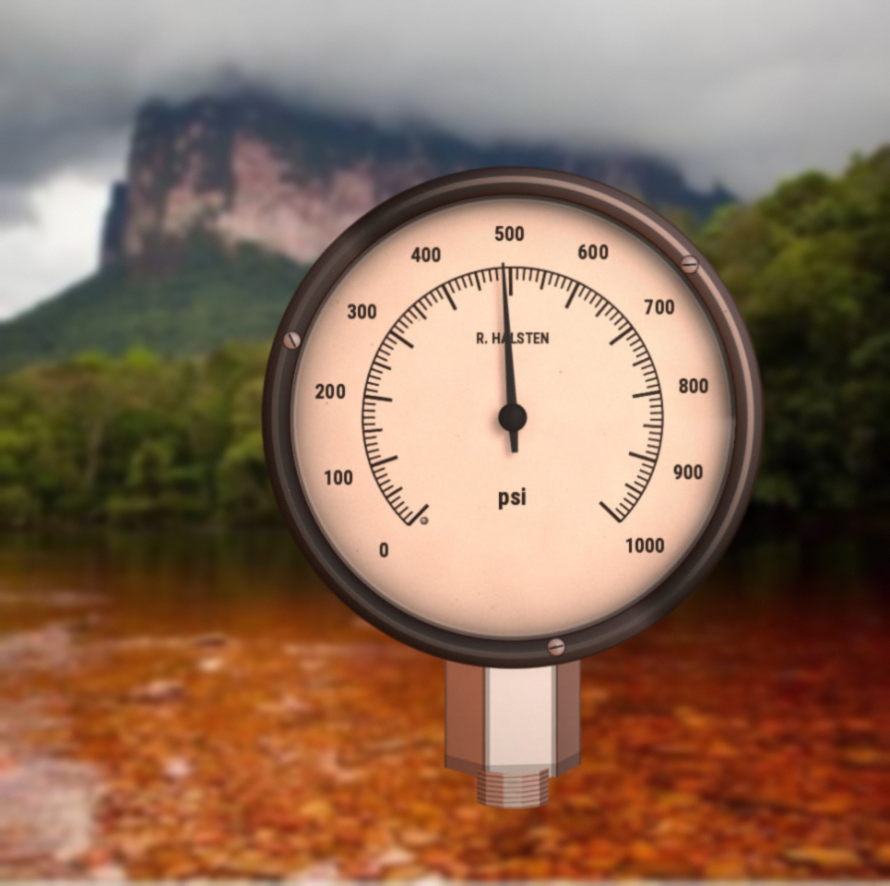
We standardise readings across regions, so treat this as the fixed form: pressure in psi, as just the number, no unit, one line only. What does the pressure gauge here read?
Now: 490
